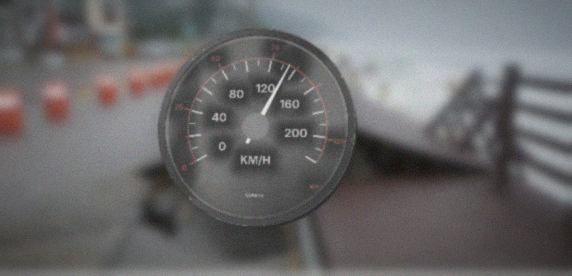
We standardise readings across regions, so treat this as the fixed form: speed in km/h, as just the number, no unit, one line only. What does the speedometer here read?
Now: 135
